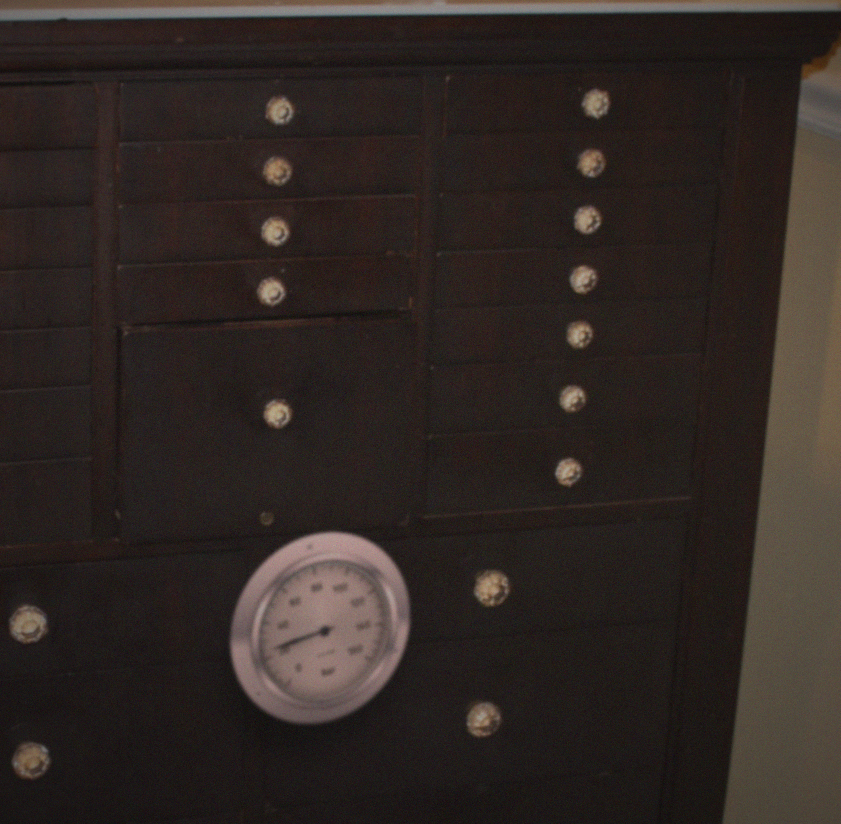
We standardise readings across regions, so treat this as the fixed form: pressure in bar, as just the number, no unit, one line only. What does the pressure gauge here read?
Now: 25
